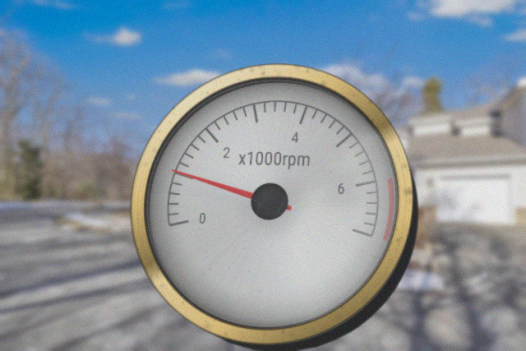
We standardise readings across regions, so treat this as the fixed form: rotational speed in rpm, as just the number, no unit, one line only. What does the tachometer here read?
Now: 1000
